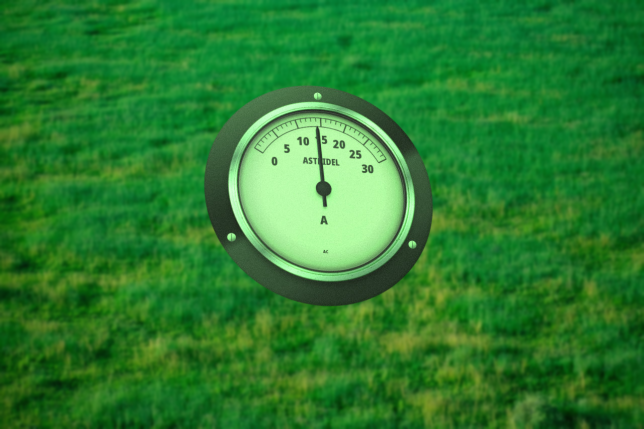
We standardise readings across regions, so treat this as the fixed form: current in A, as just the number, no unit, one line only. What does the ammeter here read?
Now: 14
